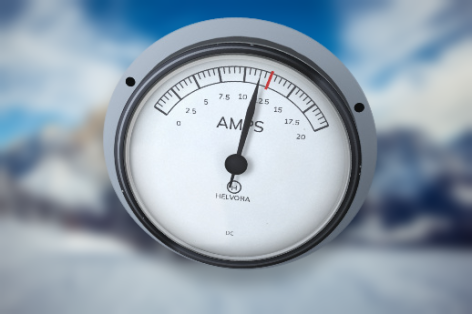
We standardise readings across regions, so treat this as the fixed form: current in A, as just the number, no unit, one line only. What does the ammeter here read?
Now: 11.5
